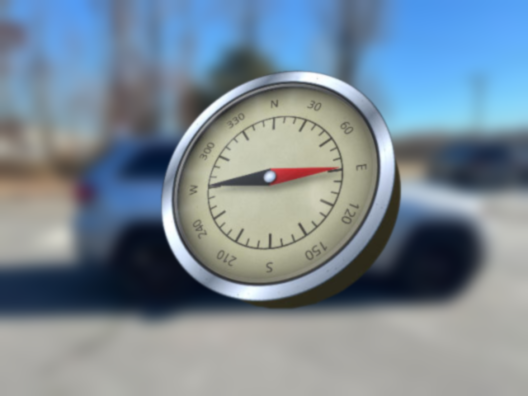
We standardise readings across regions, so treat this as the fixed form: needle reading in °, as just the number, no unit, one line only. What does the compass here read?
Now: 90
